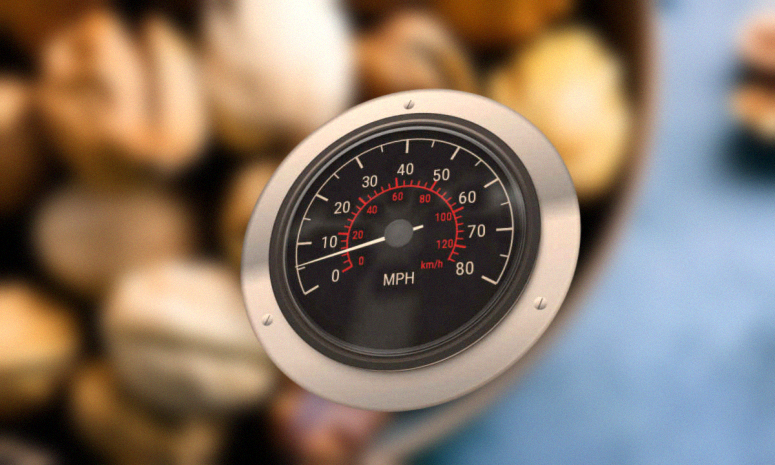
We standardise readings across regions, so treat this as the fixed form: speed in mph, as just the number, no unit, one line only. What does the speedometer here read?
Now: 5
